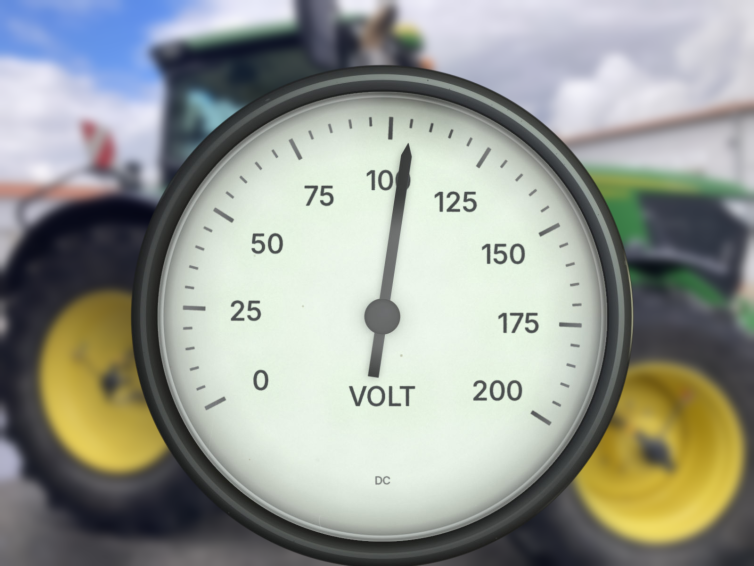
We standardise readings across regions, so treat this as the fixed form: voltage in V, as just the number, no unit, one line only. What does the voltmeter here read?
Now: 105
